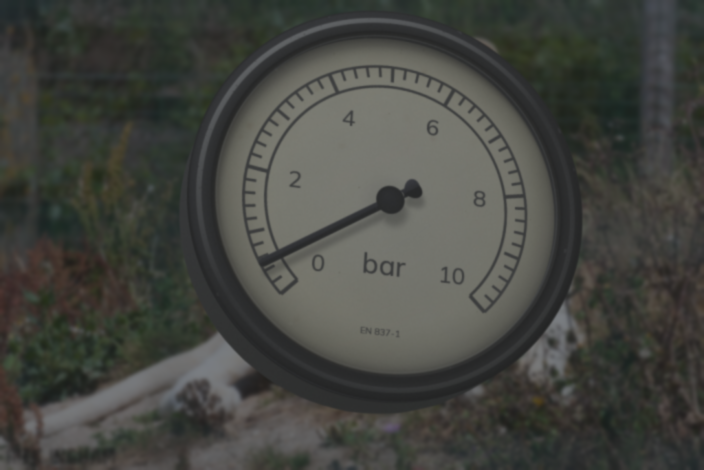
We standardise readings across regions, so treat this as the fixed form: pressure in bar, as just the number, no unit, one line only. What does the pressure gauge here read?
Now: 0.5
